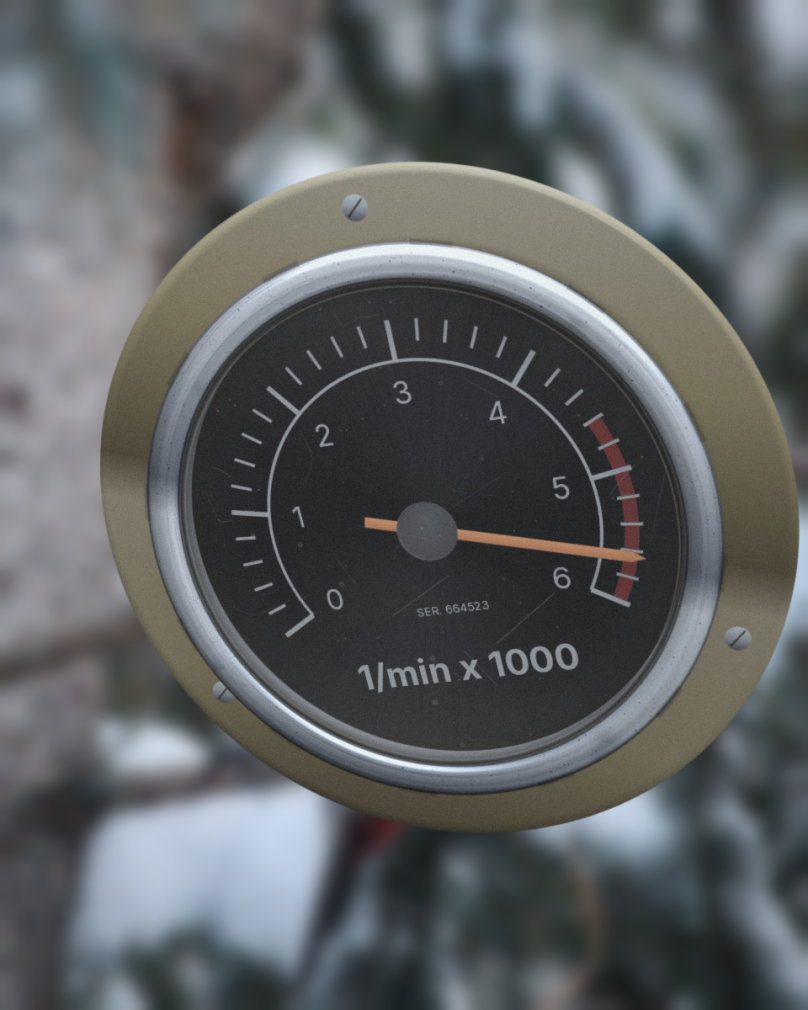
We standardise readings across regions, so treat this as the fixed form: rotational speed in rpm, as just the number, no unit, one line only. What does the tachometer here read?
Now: 5600
